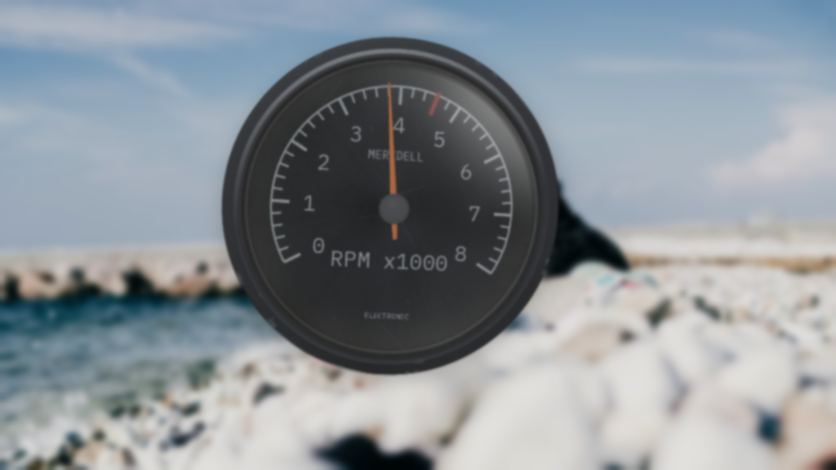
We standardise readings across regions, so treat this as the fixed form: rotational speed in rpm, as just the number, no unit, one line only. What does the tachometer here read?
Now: 3800
